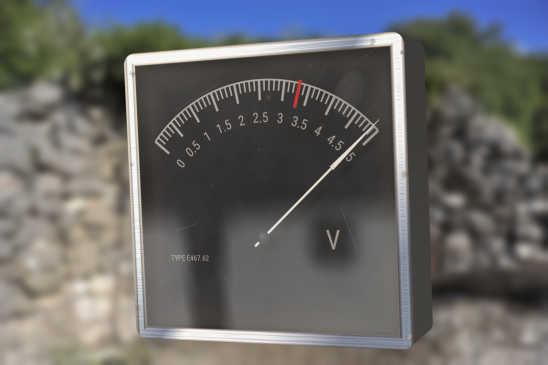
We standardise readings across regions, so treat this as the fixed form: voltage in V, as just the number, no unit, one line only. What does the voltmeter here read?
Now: 4.9
